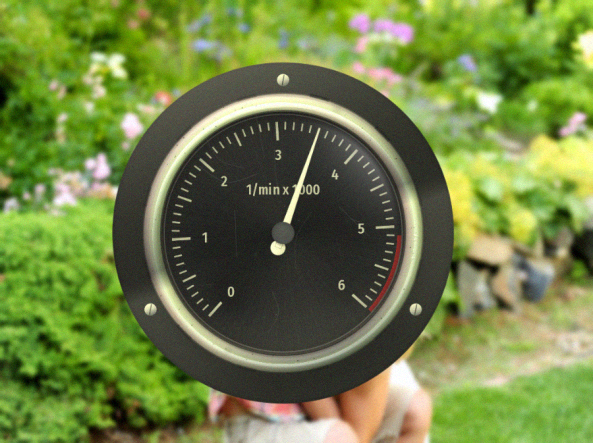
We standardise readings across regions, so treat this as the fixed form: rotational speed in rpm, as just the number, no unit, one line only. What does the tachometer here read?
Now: 3500
